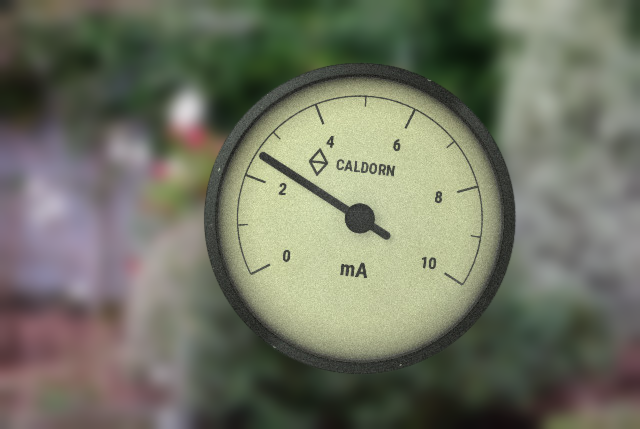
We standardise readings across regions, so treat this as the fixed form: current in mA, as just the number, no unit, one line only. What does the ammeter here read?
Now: 2.5
